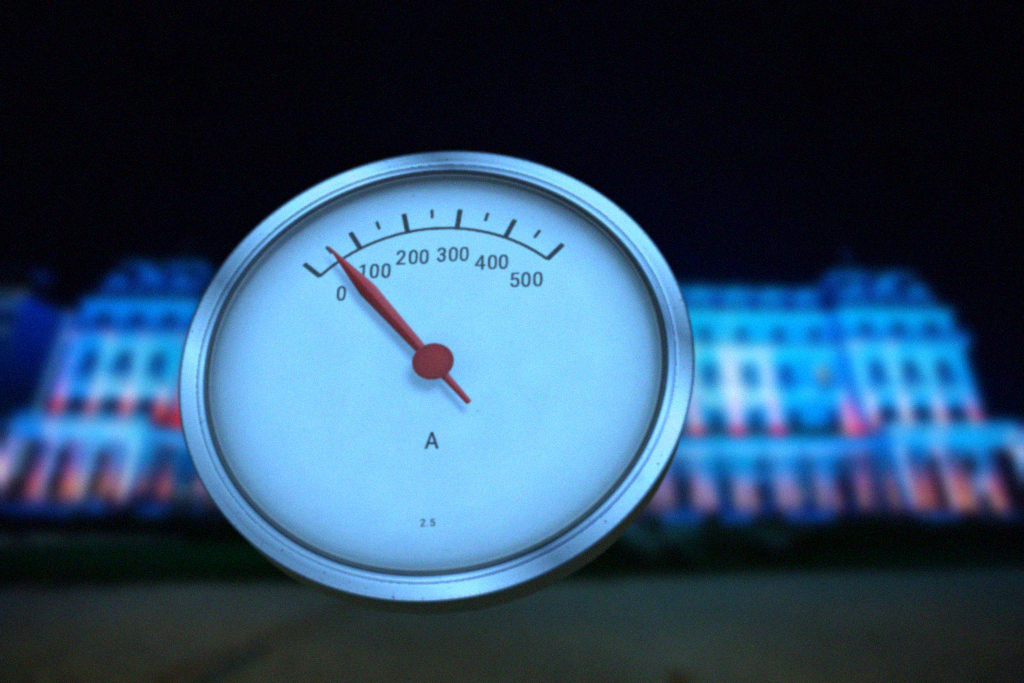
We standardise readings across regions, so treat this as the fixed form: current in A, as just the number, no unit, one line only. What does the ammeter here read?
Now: 50
